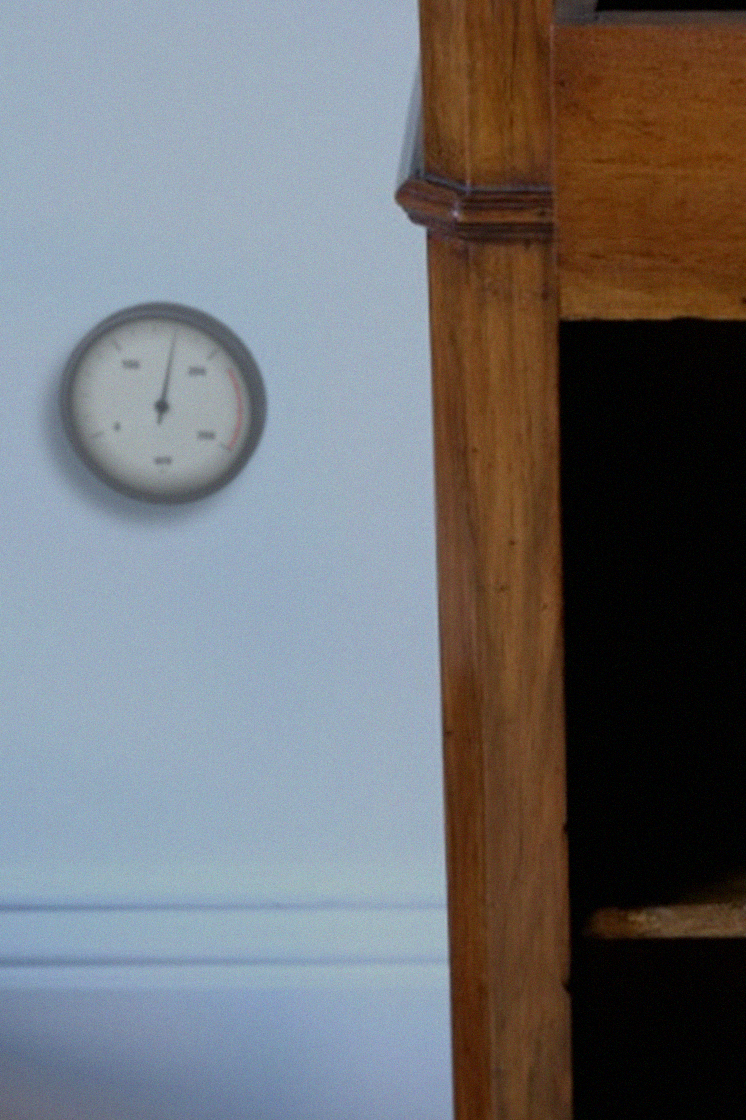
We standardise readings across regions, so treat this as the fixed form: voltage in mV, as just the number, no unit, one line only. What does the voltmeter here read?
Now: 160
